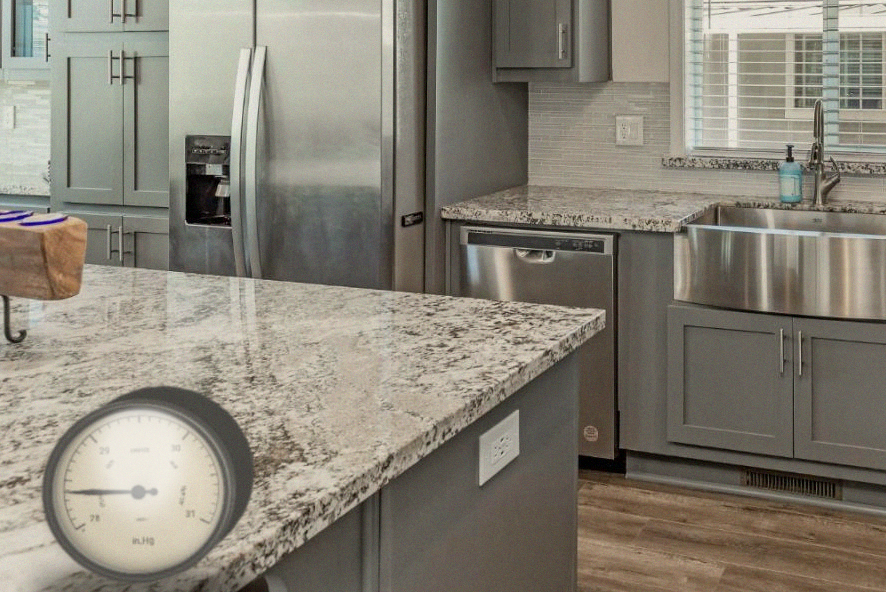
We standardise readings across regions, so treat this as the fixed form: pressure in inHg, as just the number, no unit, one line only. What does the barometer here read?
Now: 28.4
